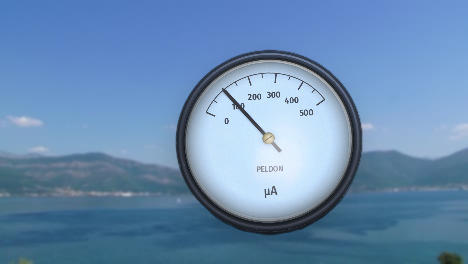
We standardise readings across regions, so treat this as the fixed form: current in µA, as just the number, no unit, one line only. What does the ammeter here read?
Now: 100
